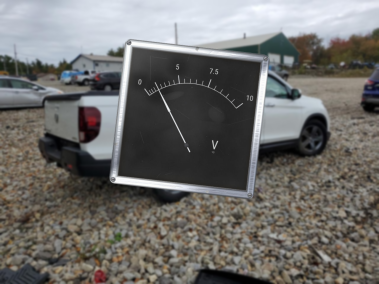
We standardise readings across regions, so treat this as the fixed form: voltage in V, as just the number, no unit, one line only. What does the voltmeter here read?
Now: 2.5
